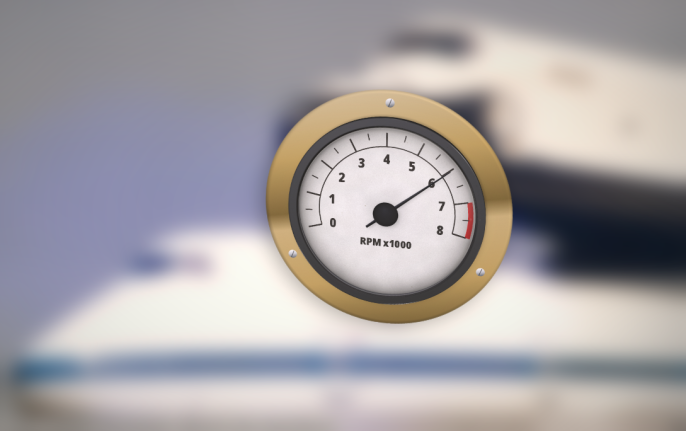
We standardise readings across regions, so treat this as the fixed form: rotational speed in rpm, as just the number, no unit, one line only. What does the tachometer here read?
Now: 6000
